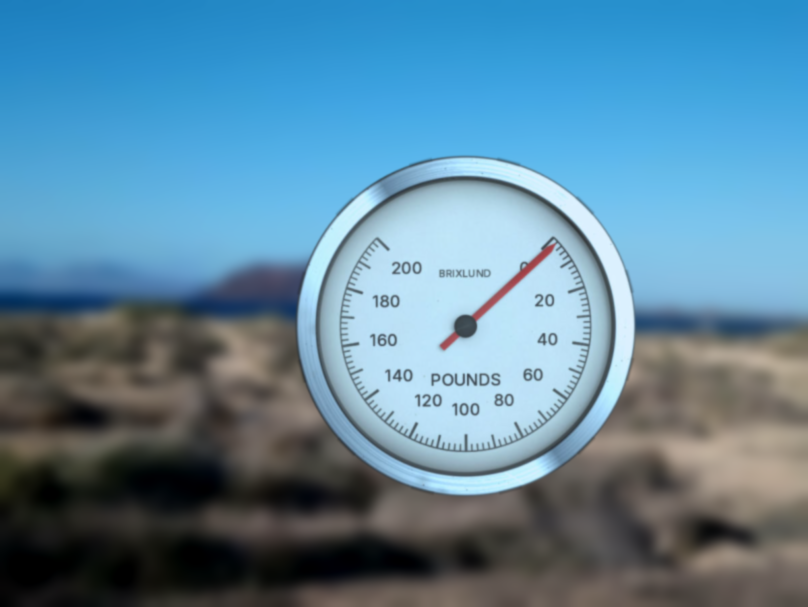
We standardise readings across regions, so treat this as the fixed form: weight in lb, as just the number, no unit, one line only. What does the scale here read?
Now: 2
